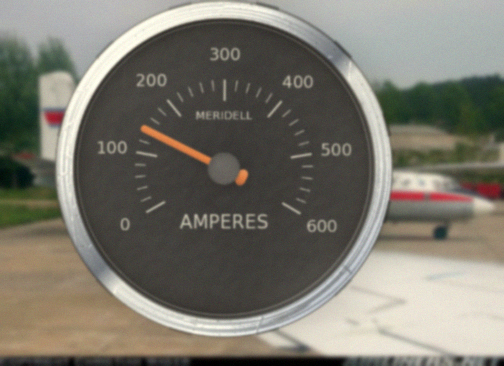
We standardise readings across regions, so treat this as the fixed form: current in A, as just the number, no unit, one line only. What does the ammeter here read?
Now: 140
